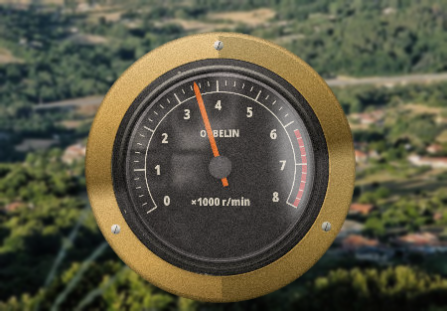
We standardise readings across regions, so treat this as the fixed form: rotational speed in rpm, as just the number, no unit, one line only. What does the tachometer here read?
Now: 3500
